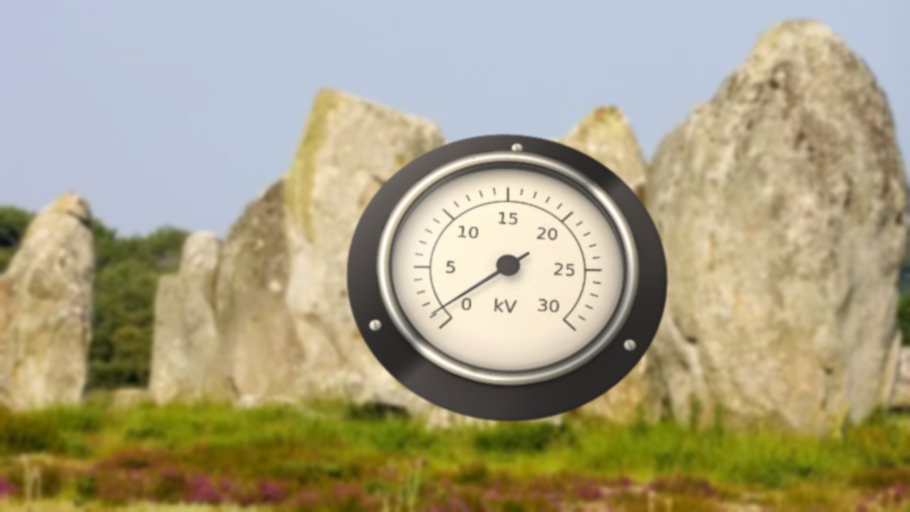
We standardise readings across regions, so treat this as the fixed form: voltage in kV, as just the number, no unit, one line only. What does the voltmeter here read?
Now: 1
